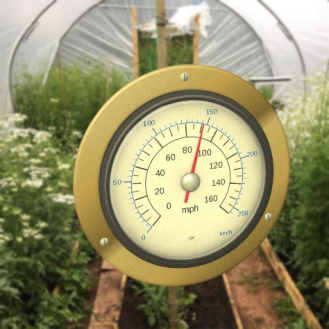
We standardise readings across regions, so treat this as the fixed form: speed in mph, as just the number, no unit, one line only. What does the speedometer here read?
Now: 90
